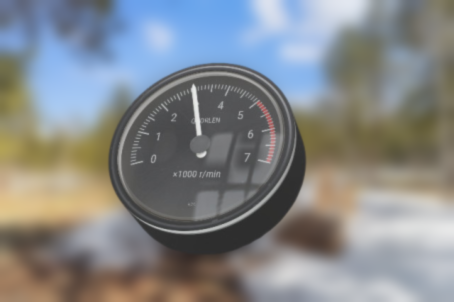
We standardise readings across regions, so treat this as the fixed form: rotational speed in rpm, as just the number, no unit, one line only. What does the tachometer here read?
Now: 3000
